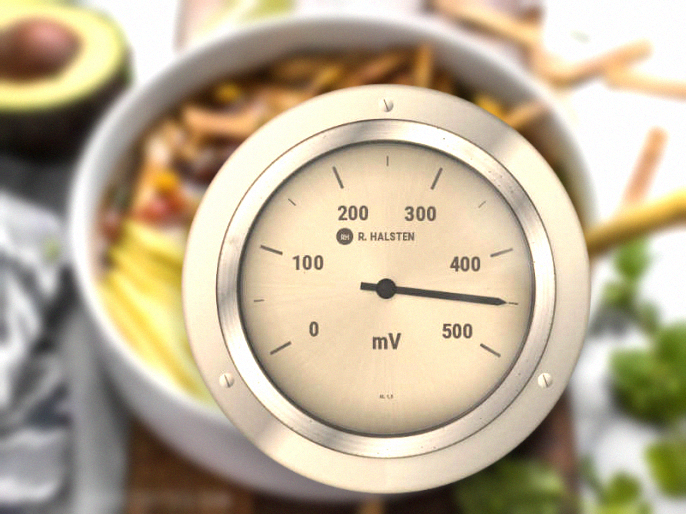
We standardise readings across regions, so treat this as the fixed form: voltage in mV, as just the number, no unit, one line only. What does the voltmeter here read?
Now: 450
